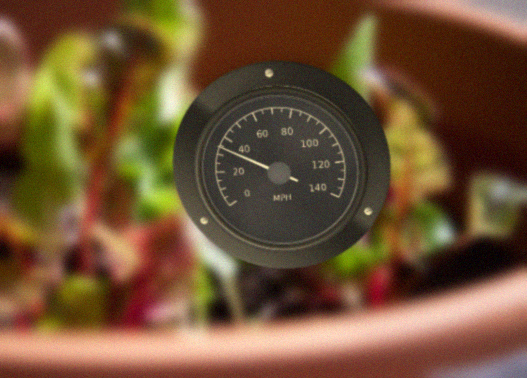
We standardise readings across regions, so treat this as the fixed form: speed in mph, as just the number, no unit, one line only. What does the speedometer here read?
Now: 35
